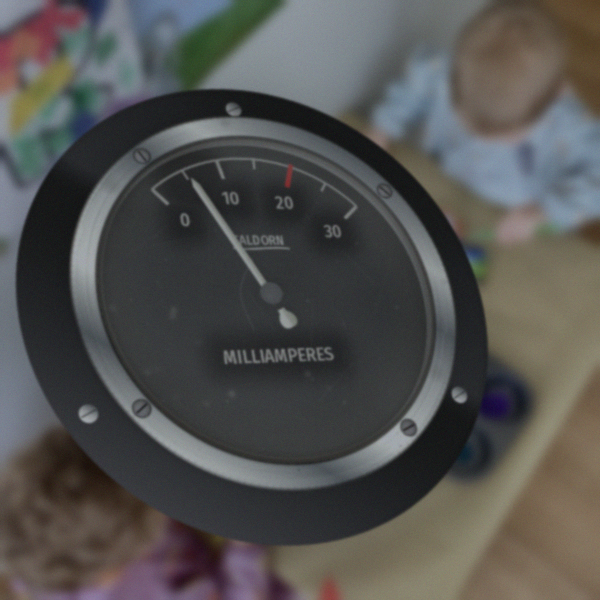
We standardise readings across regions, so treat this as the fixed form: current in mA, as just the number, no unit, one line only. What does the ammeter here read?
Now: 5
